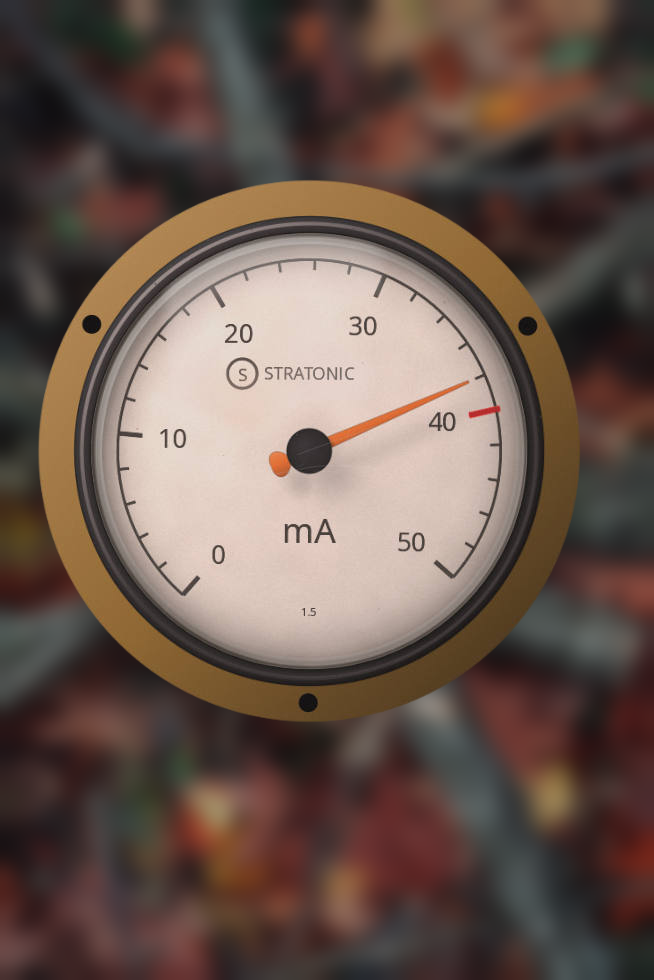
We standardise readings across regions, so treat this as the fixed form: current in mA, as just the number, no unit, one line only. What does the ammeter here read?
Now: 38
